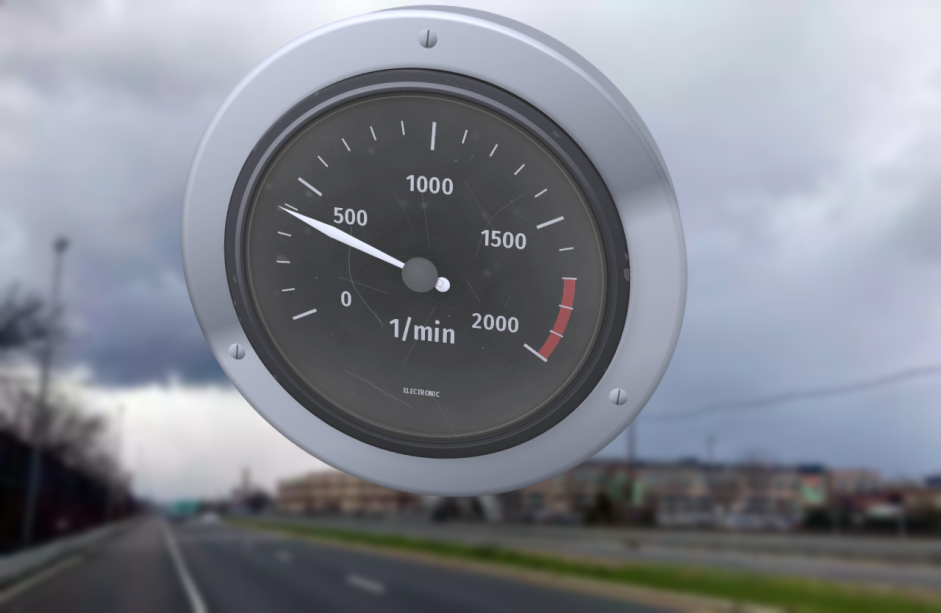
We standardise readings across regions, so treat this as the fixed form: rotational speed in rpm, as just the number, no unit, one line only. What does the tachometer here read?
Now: 400
